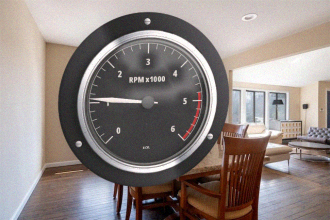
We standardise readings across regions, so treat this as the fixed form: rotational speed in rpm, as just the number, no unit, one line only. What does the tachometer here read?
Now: 1100
